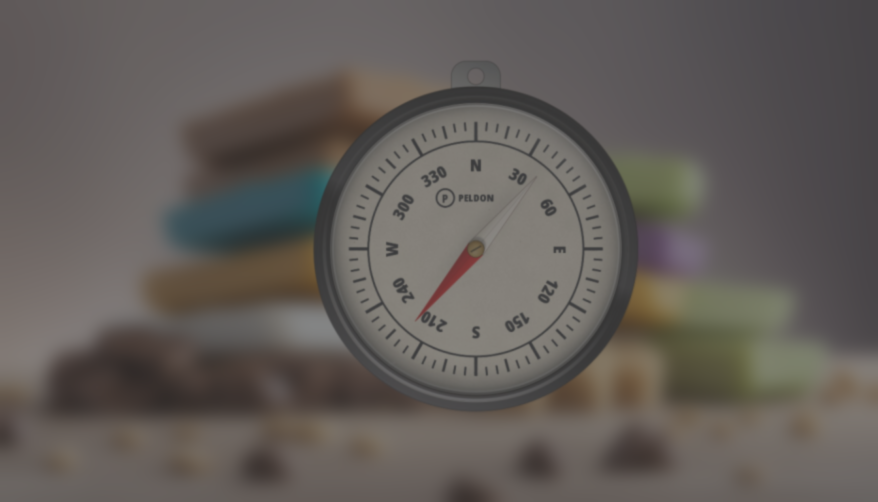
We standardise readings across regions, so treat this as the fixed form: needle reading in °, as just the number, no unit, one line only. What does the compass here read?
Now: 220
